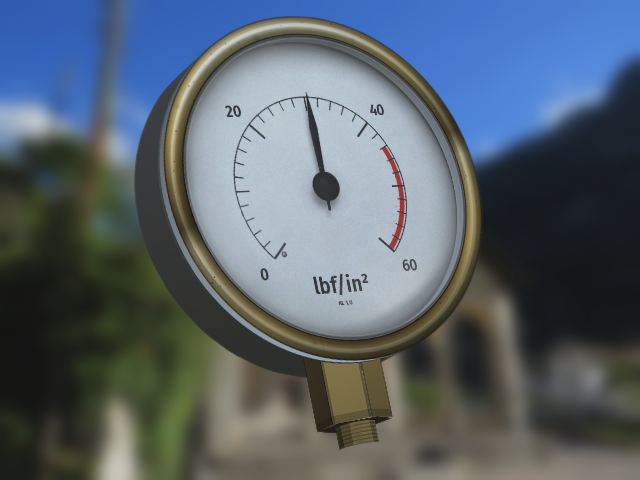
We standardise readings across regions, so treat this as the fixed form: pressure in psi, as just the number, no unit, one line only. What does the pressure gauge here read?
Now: 30
